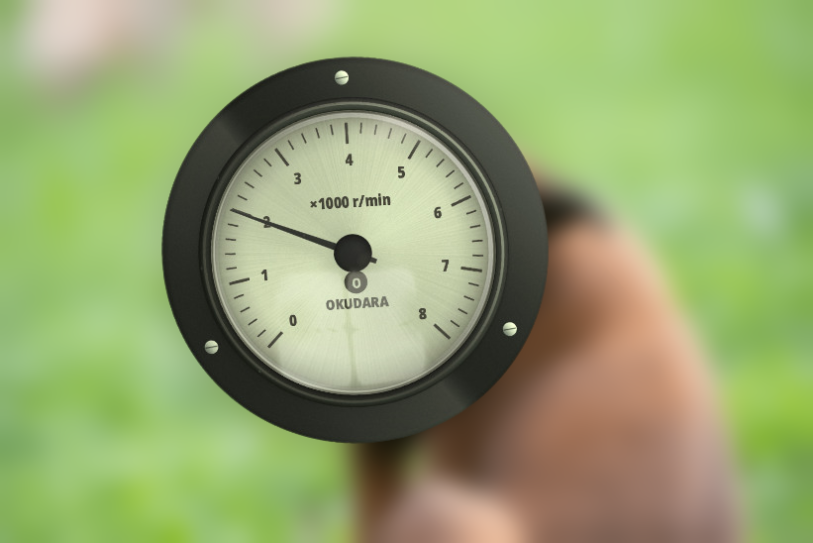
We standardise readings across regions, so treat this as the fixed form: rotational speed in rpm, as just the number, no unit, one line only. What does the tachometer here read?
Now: 2000
